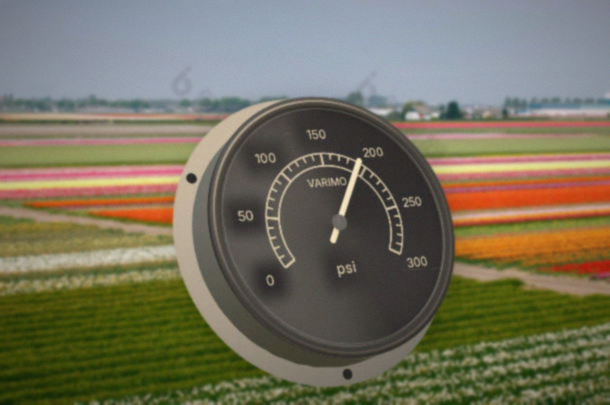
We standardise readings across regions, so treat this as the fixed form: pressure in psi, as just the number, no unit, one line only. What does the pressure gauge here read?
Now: 190
